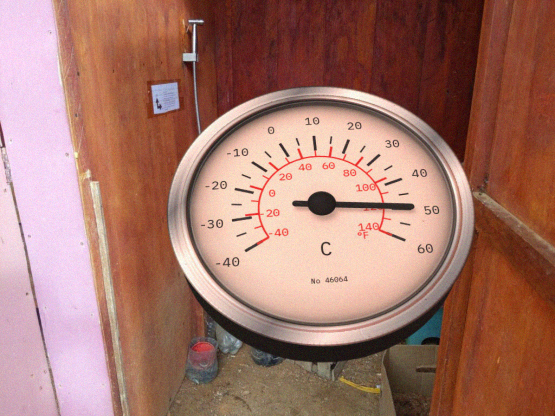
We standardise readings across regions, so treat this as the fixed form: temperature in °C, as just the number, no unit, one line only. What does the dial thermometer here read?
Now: 50
